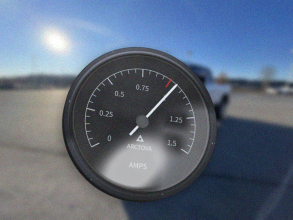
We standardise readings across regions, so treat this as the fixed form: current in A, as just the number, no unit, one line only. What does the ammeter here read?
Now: 1
